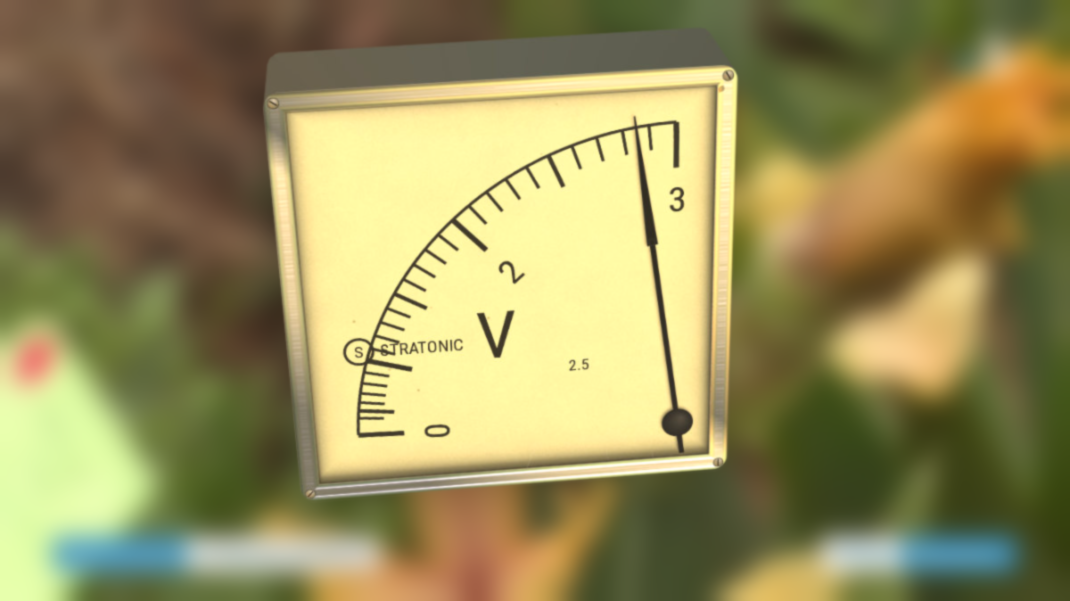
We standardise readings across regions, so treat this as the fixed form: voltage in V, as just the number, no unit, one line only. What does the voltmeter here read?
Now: 2.85
